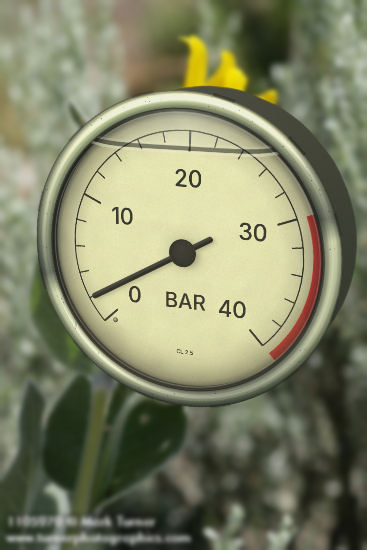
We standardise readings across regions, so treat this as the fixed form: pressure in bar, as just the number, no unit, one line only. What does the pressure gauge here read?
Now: 2
